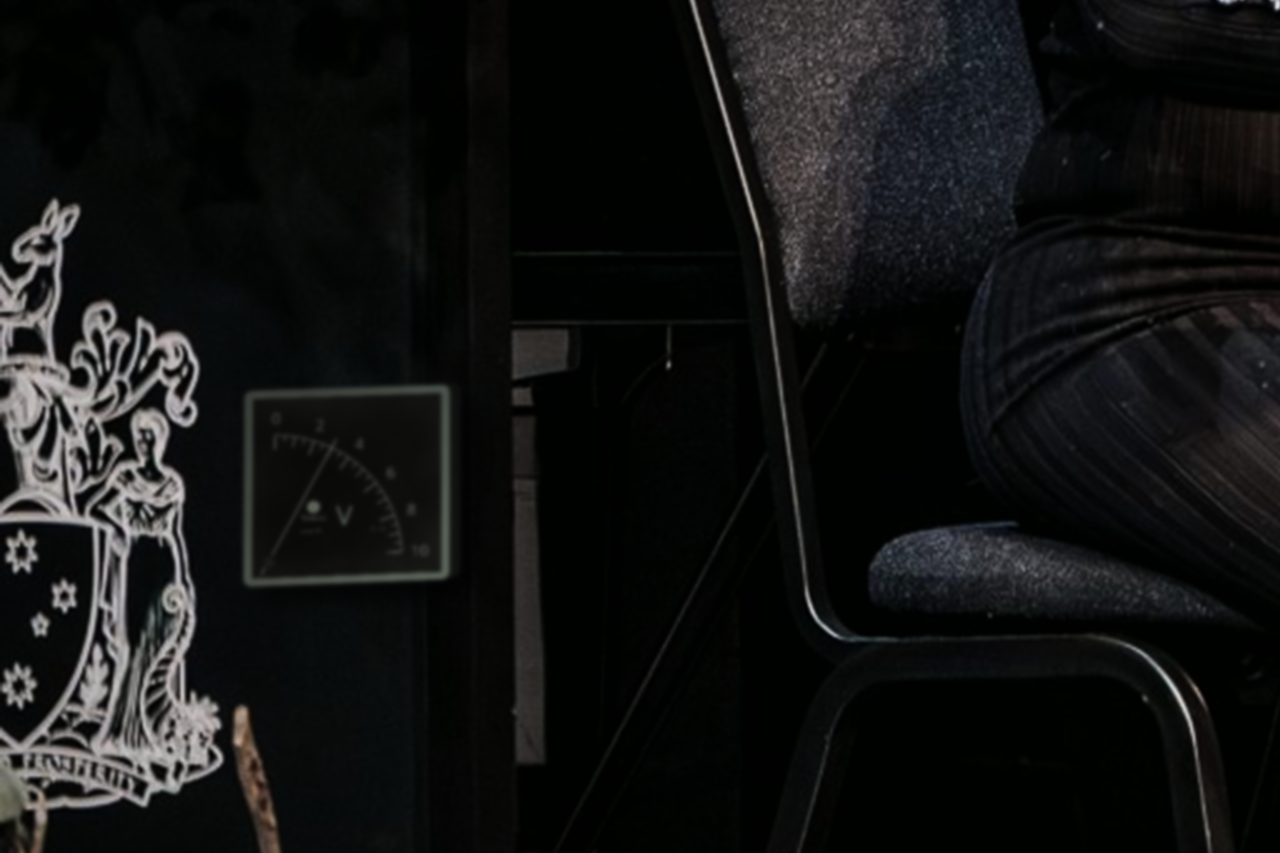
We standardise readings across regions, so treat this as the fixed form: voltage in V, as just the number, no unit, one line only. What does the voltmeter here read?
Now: 3
